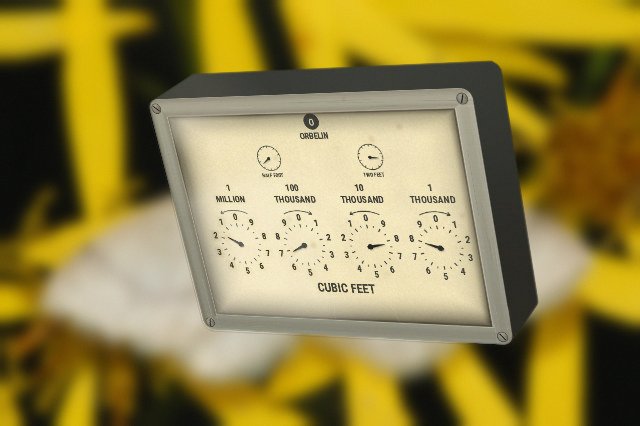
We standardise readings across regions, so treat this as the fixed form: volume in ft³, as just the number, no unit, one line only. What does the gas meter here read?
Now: 167800
